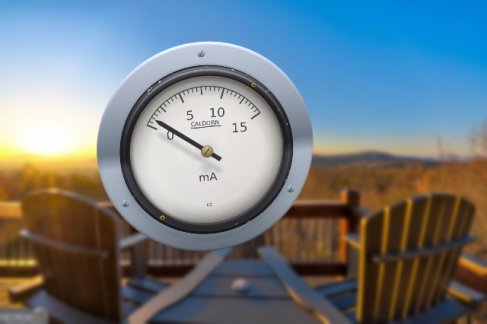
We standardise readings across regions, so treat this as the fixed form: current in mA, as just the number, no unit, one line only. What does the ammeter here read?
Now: 1
